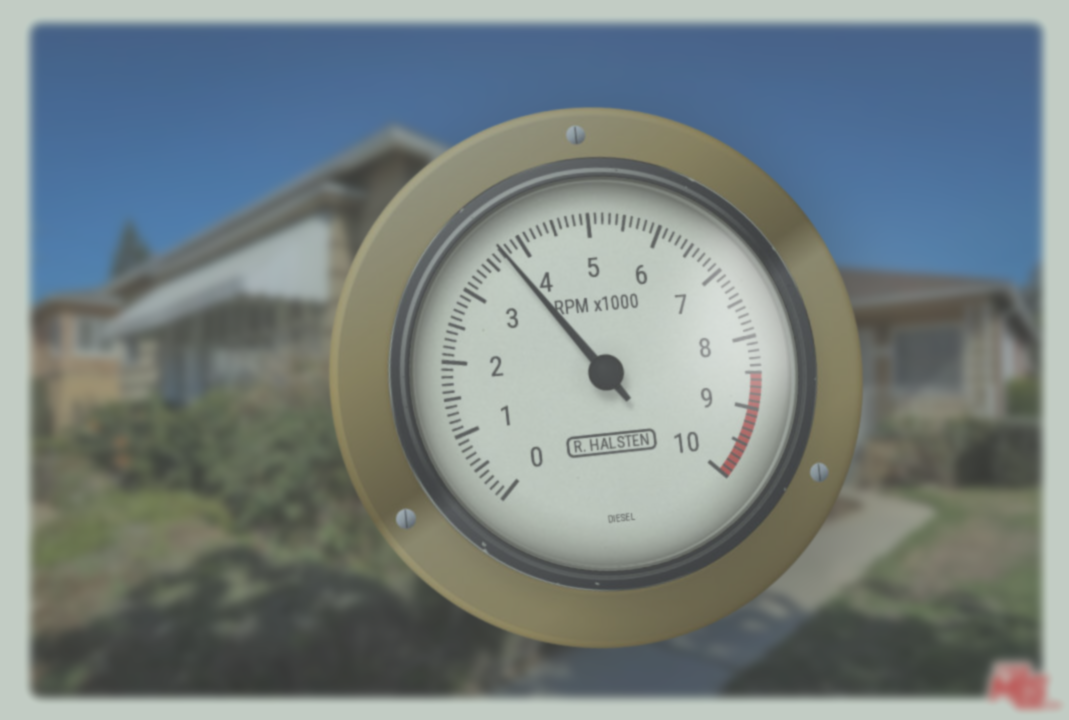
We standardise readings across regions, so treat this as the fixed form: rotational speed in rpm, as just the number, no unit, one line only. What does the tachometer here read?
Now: 3700
